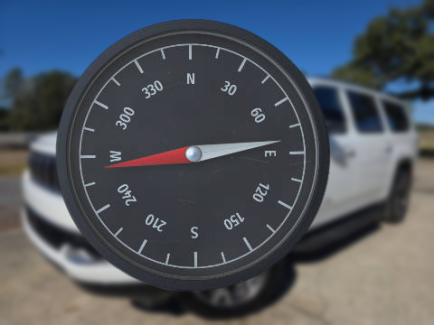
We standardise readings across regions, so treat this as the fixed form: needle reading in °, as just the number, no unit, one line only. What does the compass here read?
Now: 262.5
